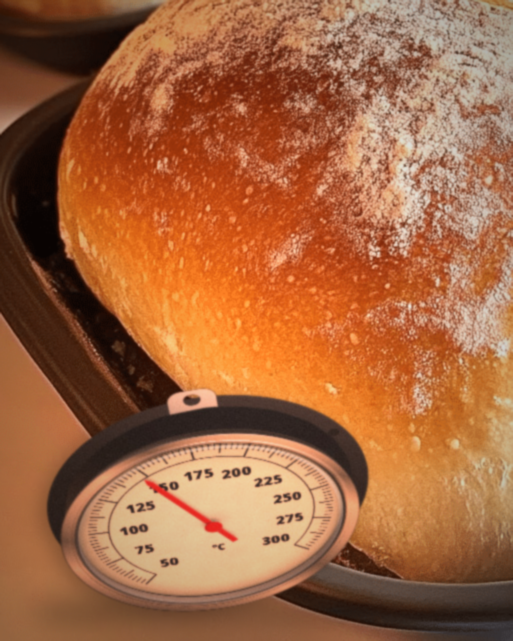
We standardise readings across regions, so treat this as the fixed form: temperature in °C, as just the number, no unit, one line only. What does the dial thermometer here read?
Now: 150
